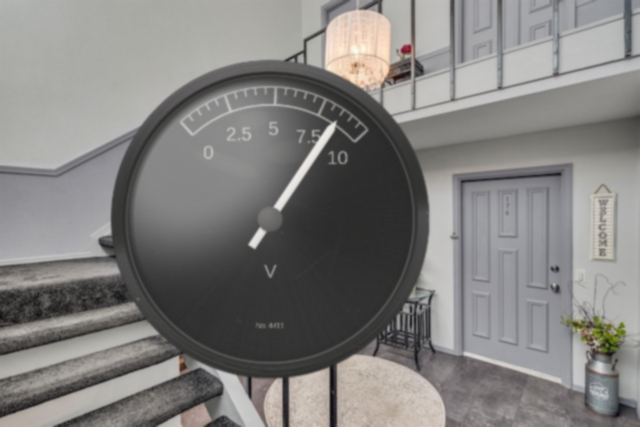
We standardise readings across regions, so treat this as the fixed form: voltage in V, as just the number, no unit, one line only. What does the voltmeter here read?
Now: 8.5
